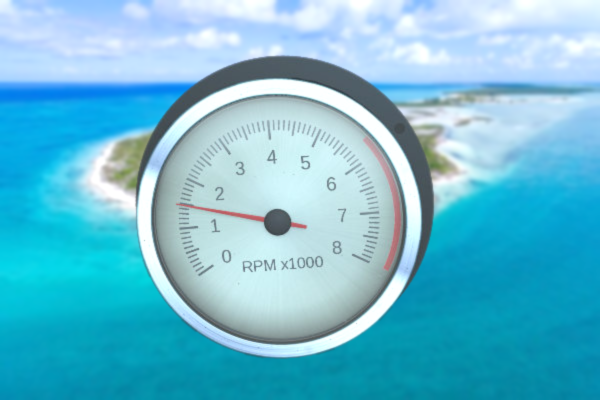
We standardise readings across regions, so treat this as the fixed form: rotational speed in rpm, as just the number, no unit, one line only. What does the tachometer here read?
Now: 1500
